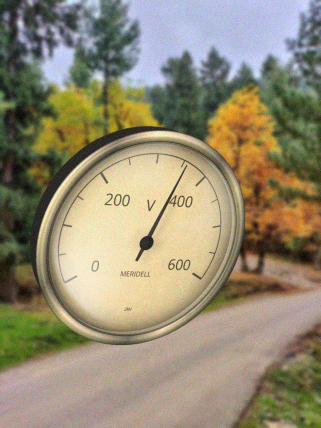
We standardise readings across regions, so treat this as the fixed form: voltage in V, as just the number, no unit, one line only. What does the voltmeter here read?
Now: 350
